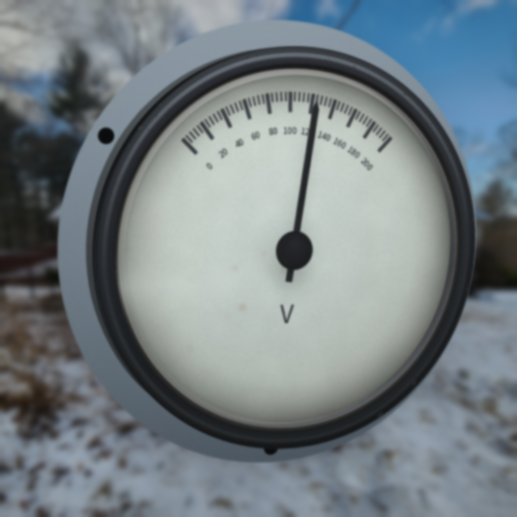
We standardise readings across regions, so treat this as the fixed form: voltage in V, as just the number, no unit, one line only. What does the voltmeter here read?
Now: 120
